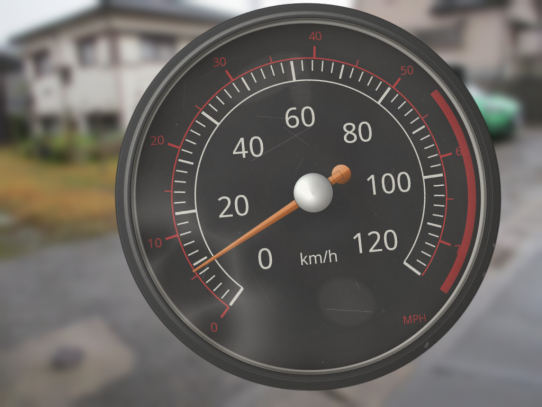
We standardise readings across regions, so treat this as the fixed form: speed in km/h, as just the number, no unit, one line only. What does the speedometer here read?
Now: 9
